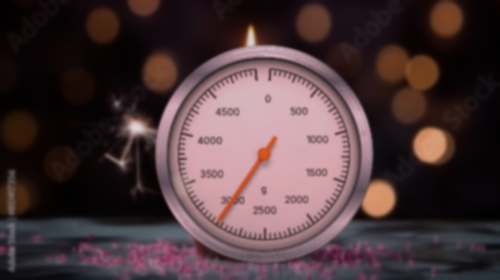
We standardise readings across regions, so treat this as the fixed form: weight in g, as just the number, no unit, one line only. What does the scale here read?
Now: 3000
